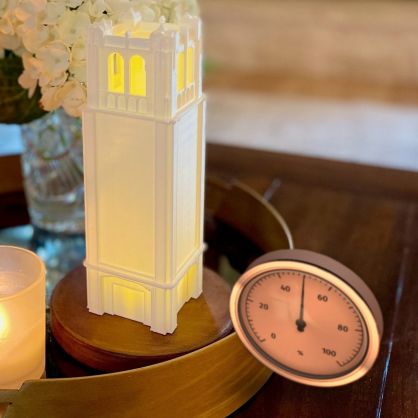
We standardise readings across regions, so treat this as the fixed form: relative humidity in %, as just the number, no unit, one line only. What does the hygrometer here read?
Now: 50
